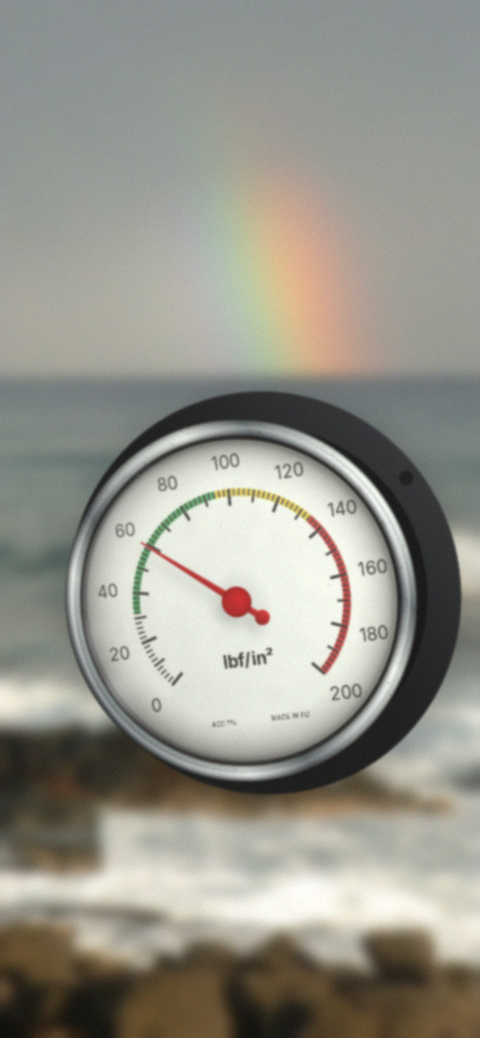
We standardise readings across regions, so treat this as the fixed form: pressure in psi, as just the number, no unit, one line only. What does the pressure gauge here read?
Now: 60
